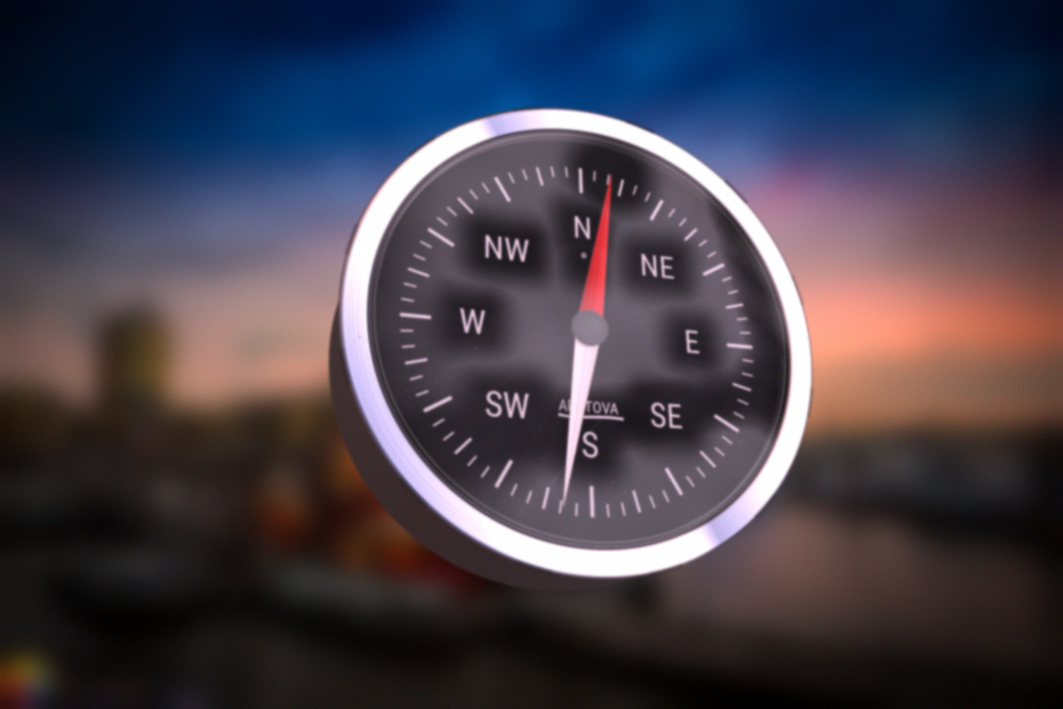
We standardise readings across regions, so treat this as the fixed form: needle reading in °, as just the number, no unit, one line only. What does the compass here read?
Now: 10
